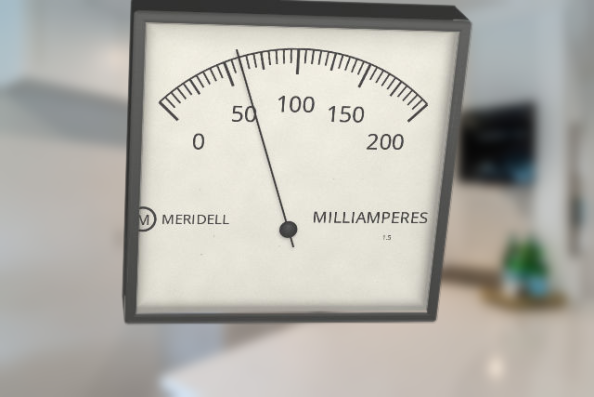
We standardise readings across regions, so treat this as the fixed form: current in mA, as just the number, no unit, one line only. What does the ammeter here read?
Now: 60
